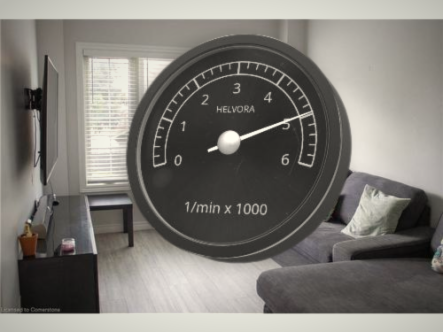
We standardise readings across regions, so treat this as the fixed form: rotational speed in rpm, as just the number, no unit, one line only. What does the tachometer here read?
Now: 5000
